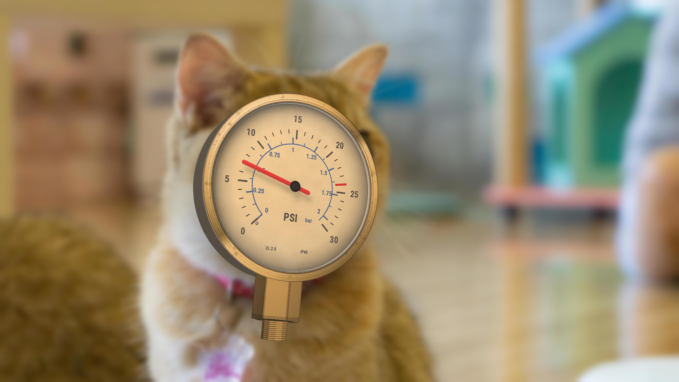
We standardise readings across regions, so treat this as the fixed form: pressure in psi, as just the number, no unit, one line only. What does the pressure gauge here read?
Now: 7
